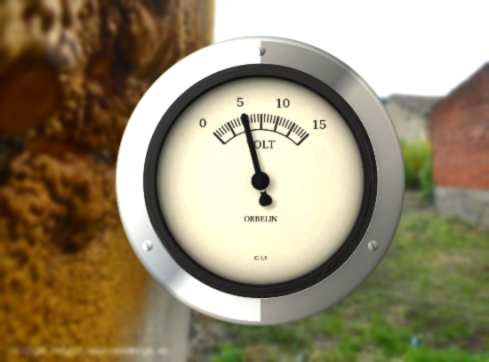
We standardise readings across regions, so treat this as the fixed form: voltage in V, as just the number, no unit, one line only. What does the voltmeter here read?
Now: 5
